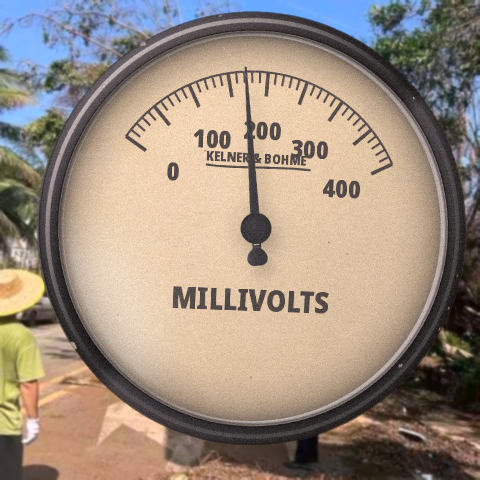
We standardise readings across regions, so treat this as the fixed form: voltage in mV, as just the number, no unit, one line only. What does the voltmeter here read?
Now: 170
